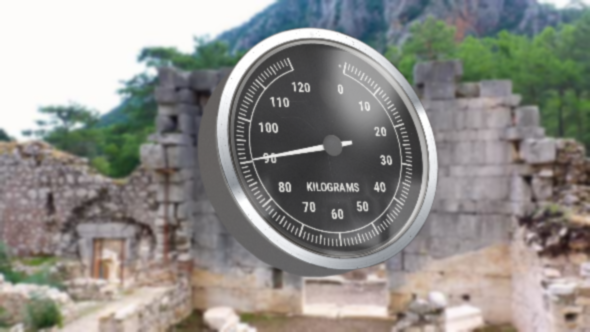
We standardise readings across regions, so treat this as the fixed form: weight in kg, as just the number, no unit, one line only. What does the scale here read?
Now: 90
